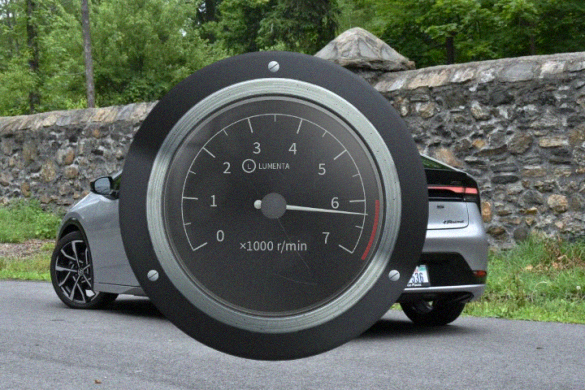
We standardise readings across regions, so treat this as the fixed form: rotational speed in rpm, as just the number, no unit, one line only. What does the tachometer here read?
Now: 6250
